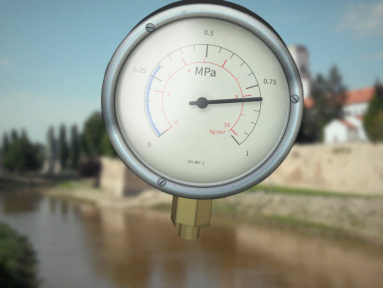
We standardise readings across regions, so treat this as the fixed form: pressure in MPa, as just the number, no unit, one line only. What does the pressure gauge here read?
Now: 0.8
